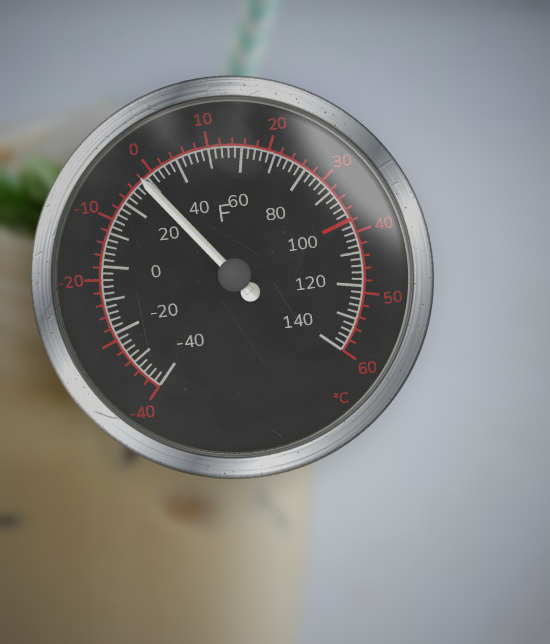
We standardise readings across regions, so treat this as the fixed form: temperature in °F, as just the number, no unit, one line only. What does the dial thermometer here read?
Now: 28
